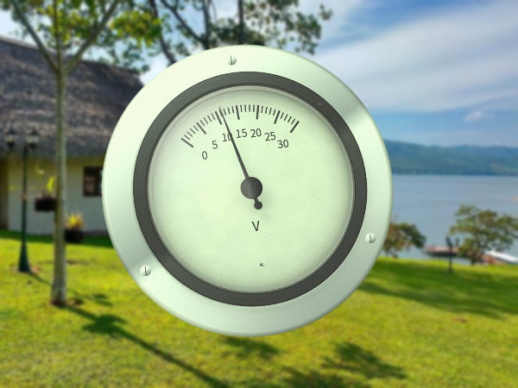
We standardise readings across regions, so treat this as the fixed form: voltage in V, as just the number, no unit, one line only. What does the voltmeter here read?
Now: 11
